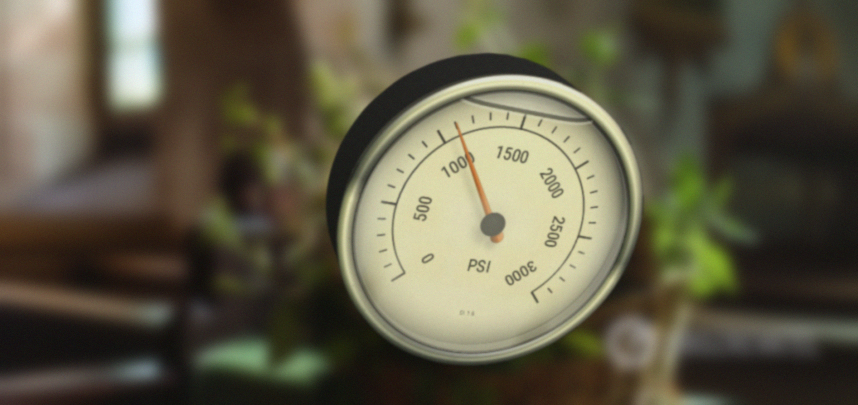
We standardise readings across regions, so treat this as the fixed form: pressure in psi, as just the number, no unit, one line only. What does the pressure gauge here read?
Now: 1100
